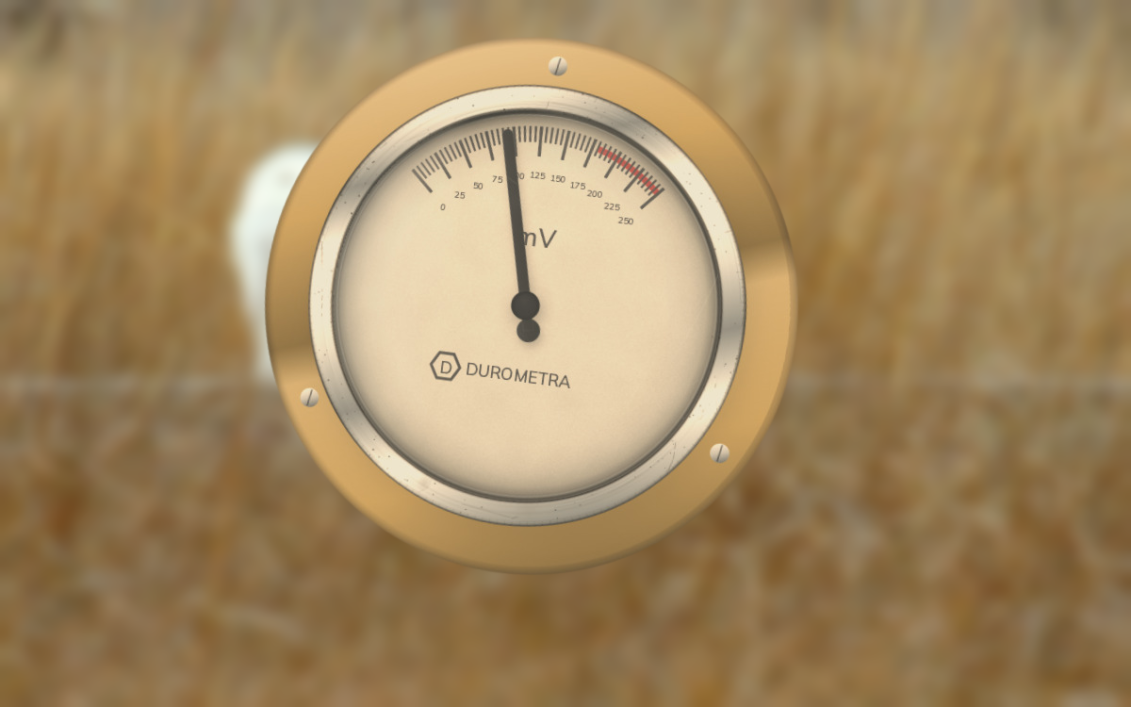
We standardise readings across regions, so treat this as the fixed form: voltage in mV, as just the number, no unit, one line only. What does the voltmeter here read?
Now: 95
